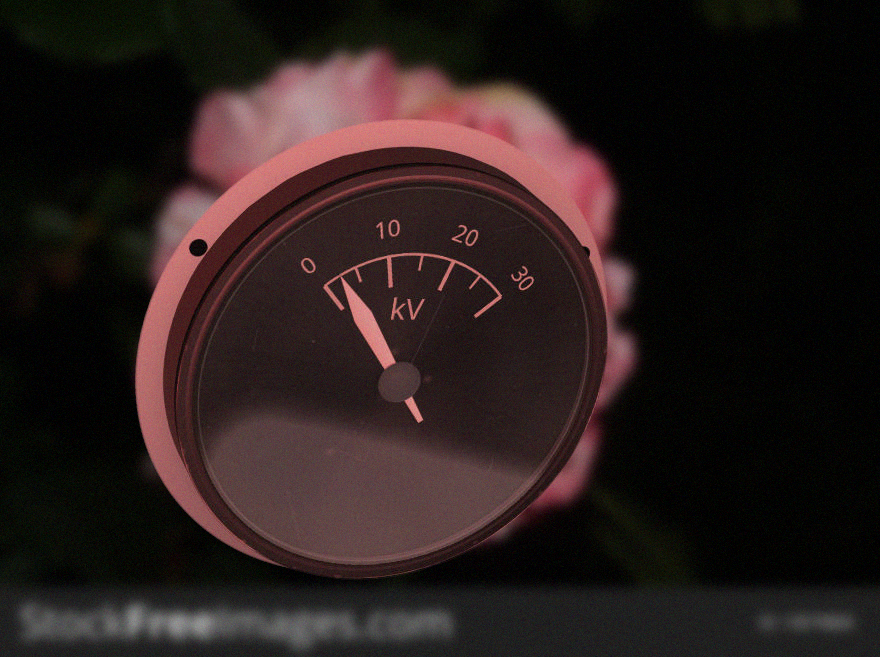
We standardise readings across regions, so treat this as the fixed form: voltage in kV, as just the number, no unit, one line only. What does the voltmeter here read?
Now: 2.5
